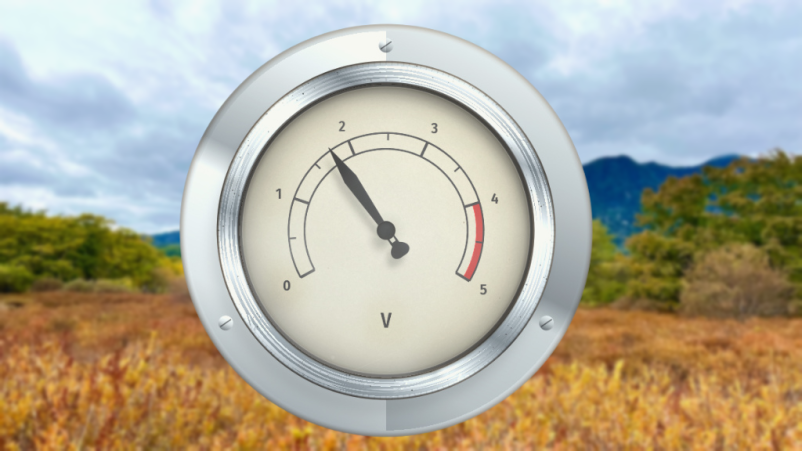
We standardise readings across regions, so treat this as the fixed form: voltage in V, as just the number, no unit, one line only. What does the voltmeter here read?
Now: 1.75
